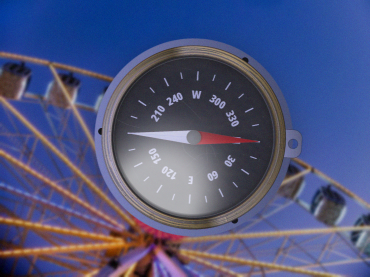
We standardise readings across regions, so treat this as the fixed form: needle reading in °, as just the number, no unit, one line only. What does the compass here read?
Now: 0
